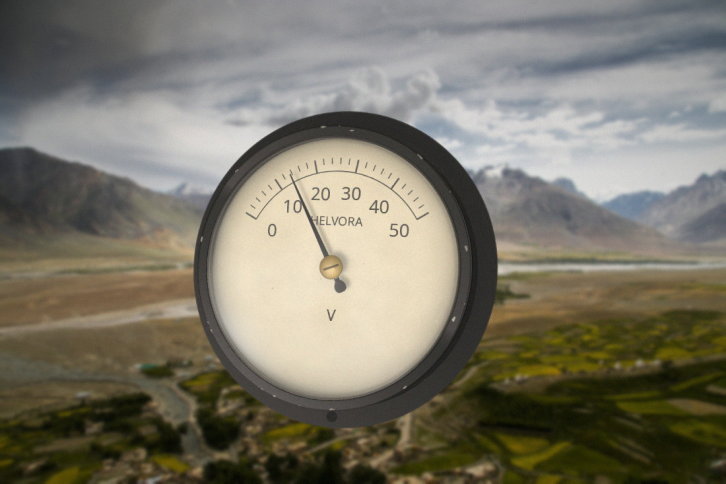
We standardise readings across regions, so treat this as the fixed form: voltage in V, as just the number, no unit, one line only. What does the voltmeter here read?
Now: 14
